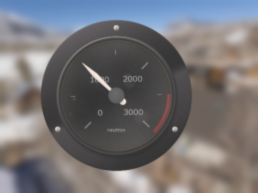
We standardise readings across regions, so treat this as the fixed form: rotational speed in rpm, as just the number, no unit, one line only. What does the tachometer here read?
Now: 1000
